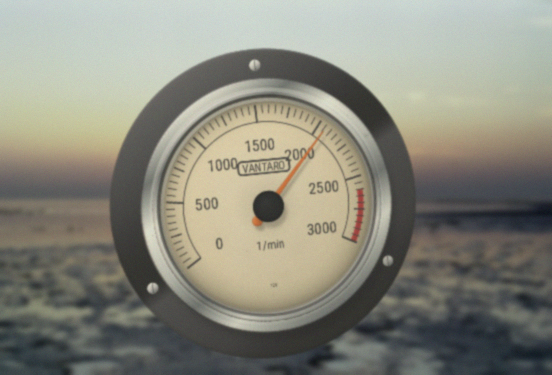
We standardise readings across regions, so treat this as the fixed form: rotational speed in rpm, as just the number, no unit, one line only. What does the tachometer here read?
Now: 2050
